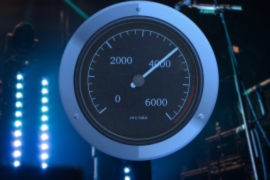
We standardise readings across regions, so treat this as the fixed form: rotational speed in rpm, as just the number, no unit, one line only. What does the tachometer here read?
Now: 4000
